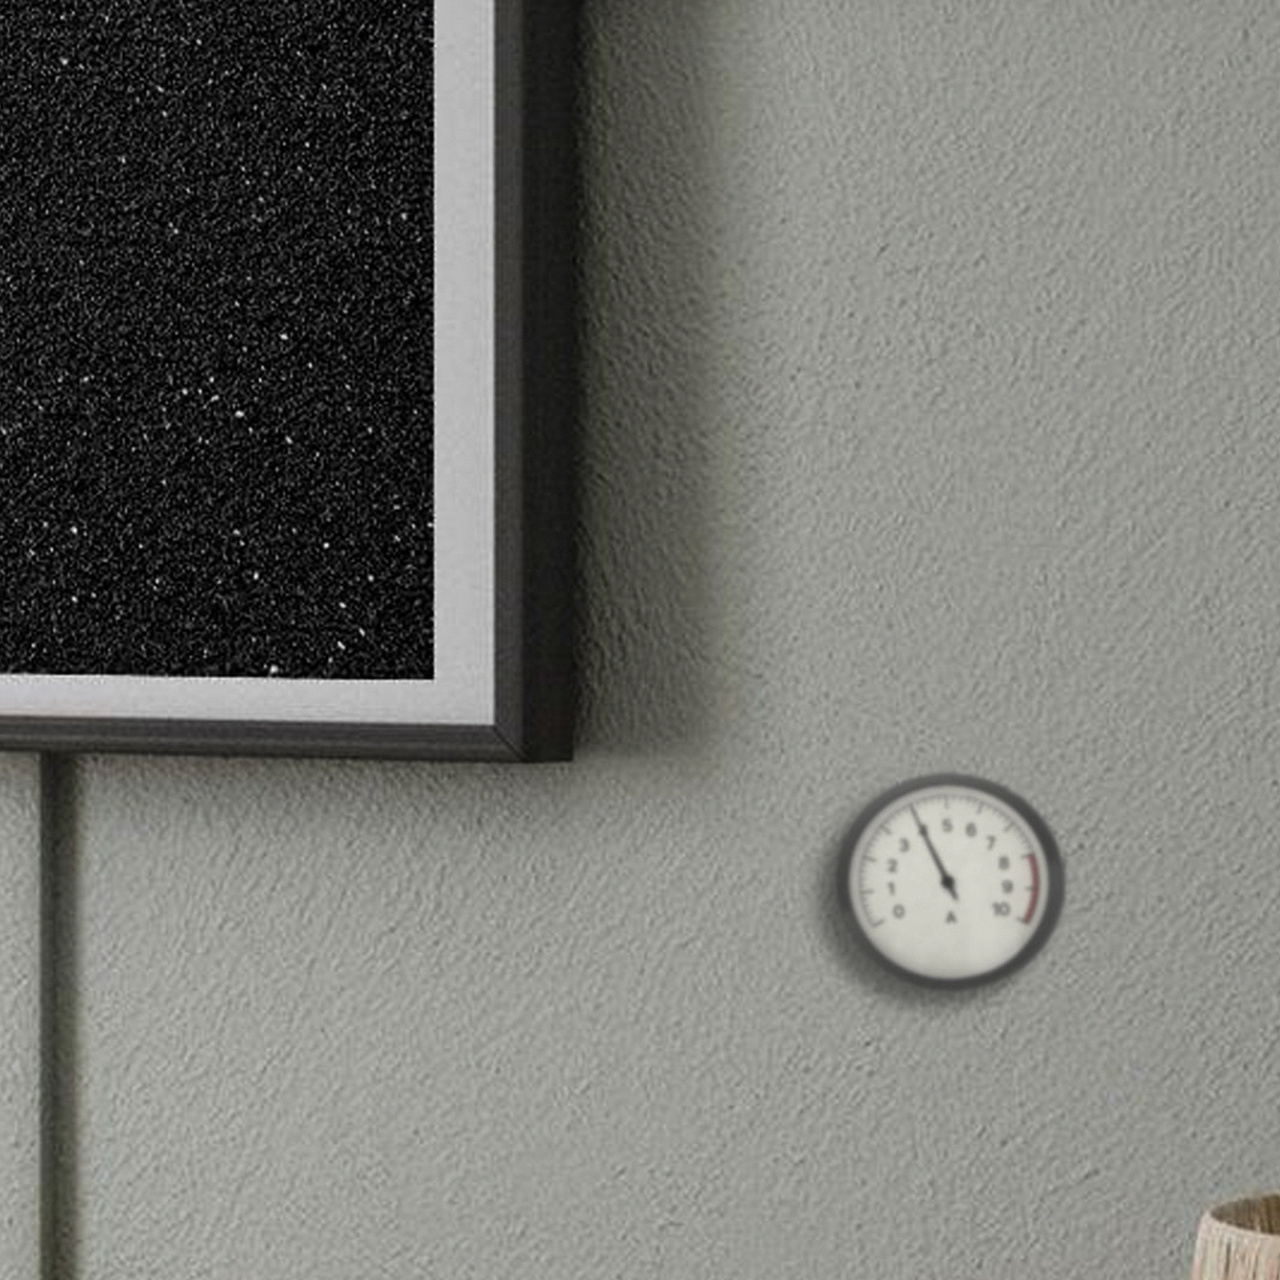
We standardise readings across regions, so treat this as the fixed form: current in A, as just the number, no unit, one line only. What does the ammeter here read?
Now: 4
